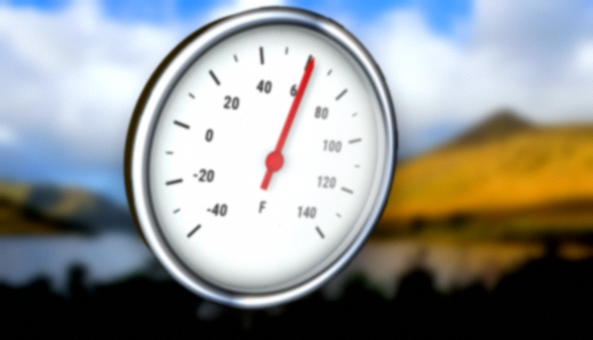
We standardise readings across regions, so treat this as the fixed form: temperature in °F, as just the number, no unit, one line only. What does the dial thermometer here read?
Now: 60
